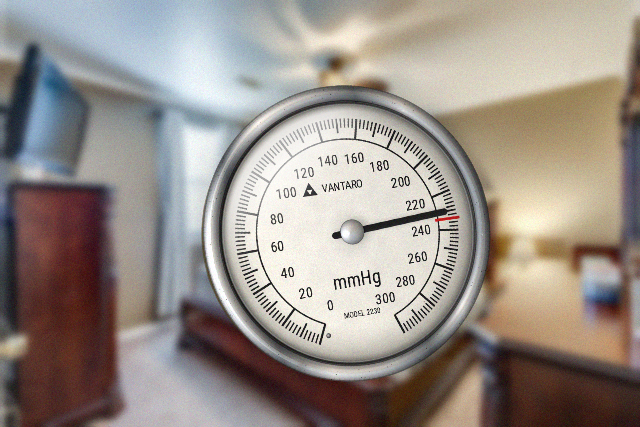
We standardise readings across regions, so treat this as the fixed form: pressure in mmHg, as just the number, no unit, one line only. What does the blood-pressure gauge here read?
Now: 230
